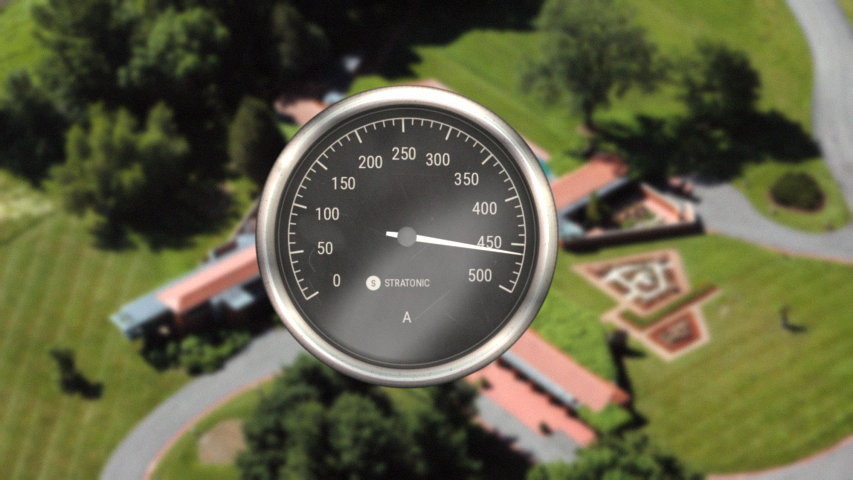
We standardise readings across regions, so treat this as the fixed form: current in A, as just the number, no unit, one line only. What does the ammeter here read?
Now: 460
